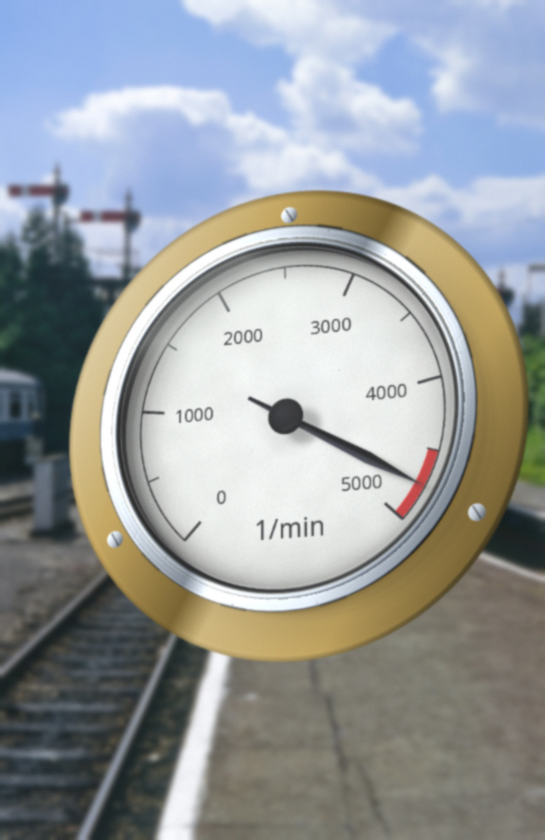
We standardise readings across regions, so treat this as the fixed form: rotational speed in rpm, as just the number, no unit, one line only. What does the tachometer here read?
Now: 4750
